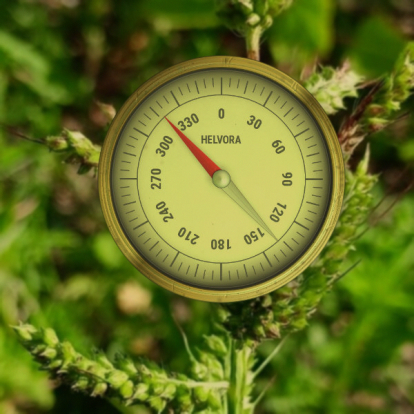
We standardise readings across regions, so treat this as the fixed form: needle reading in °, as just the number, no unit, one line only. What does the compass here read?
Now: 317.5
